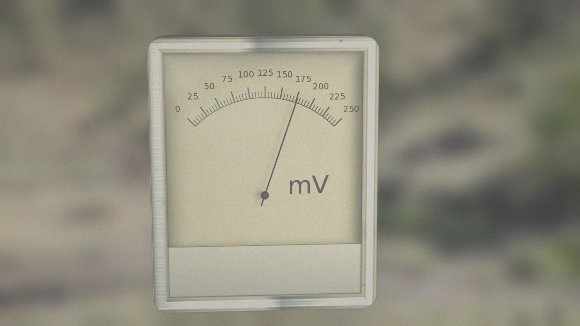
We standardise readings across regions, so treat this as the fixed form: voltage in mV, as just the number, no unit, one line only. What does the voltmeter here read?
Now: 175
